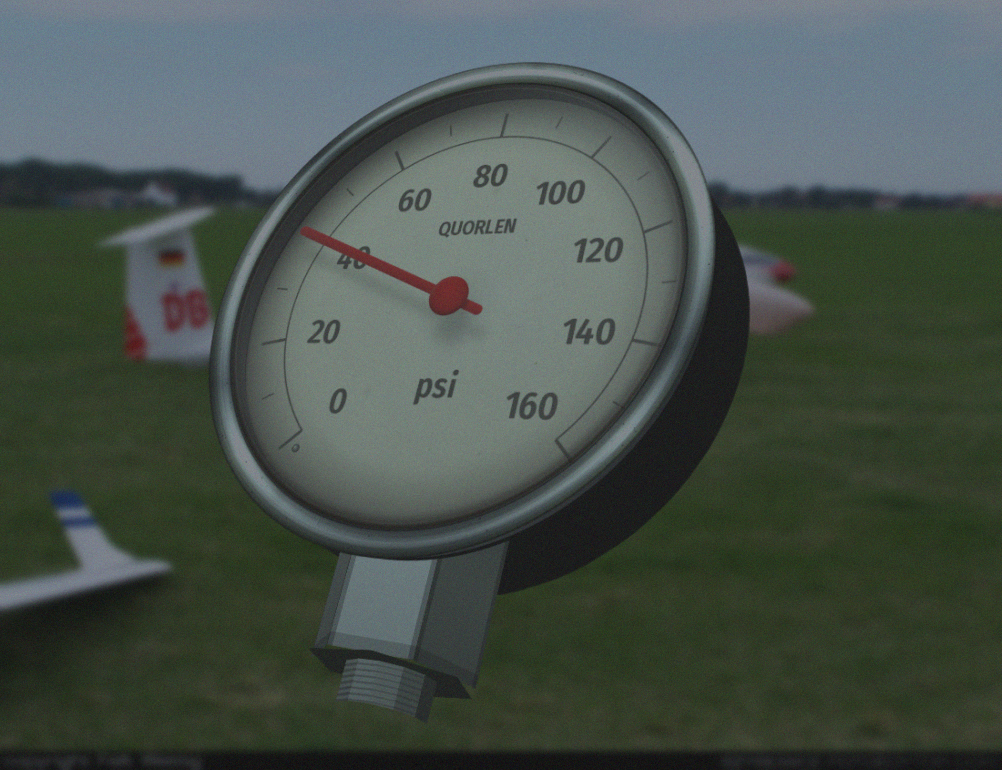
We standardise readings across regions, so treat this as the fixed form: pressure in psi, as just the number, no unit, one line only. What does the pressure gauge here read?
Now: 40
